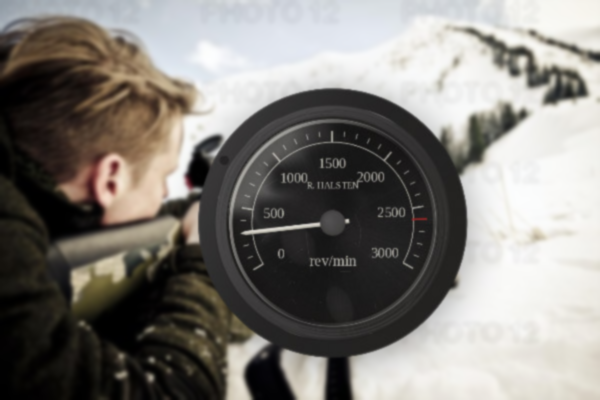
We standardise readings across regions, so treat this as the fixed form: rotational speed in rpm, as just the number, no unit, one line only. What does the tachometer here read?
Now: 300
